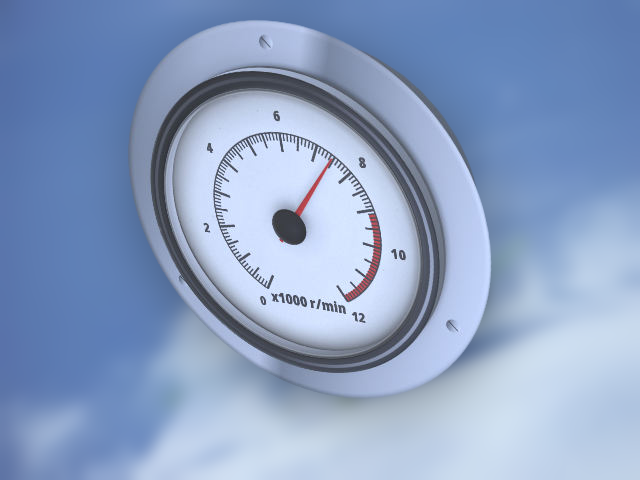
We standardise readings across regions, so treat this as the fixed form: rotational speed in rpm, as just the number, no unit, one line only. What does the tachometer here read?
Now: 7500
